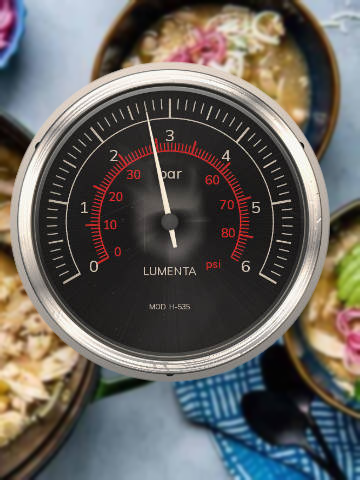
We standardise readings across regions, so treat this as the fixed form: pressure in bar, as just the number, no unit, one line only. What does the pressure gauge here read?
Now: 2.7
